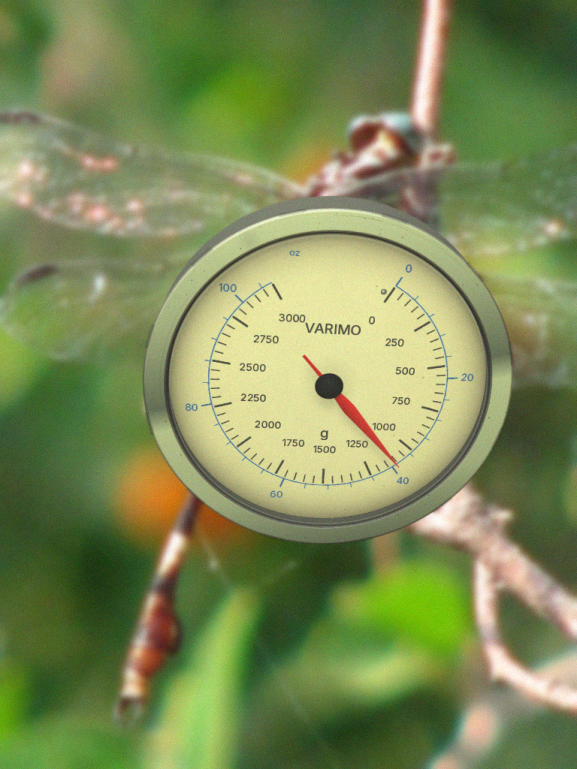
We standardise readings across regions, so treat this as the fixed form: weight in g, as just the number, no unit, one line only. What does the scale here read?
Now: 1100
